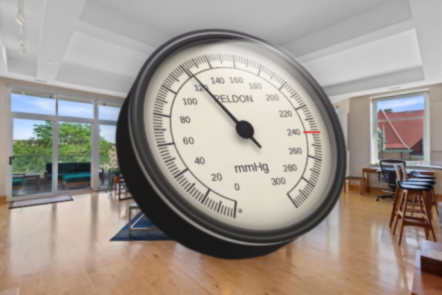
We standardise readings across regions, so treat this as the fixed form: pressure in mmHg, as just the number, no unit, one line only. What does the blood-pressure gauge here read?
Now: 120
